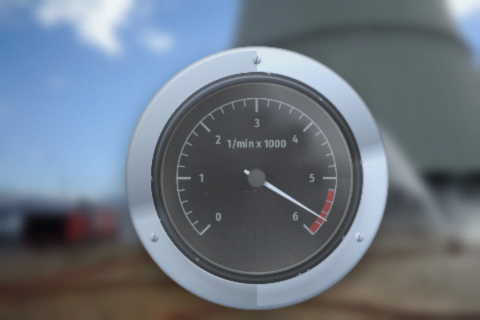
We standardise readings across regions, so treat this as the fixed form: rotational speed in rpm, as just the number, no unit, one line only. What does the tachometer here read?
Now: 5700
